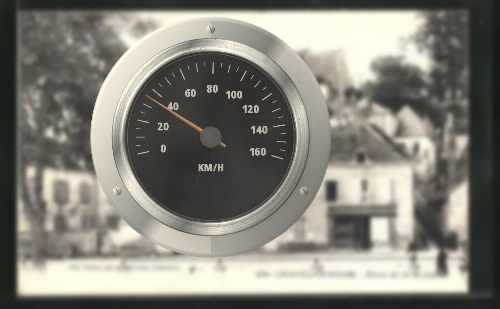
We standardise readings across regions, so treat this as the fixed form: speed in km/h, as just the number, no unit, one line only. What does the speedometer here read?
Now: 35
